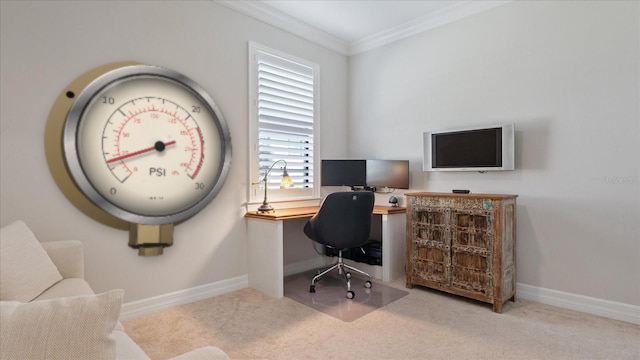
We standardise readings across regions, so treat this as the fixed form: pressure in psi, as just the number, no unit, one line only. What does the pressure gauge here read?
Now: 3
